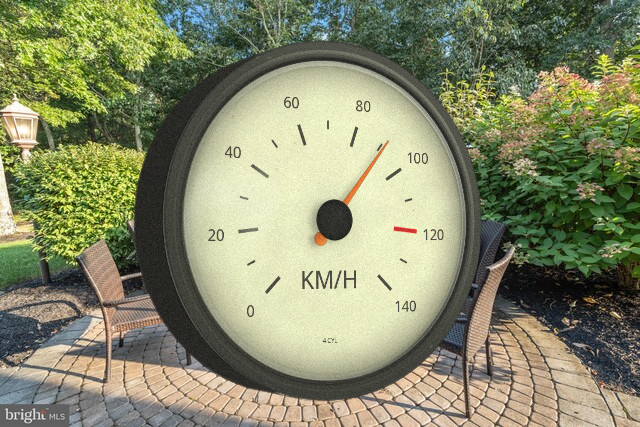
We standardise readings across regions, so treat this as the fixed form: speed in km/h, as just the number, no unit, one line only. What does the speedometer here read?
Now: 90
